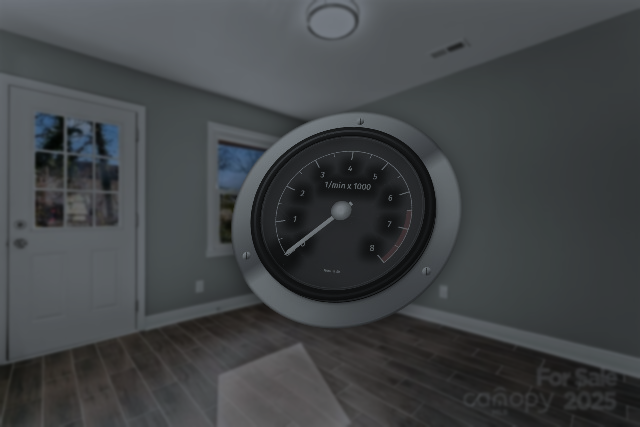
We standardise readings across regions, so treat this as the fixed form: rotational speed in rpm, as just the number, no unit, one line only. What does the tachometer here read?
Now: 0
